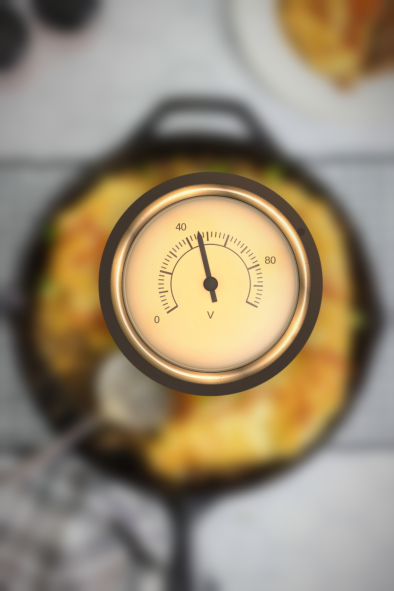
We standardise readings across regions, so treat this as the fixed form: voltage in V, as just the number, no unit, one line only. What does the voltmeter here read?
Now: 46
